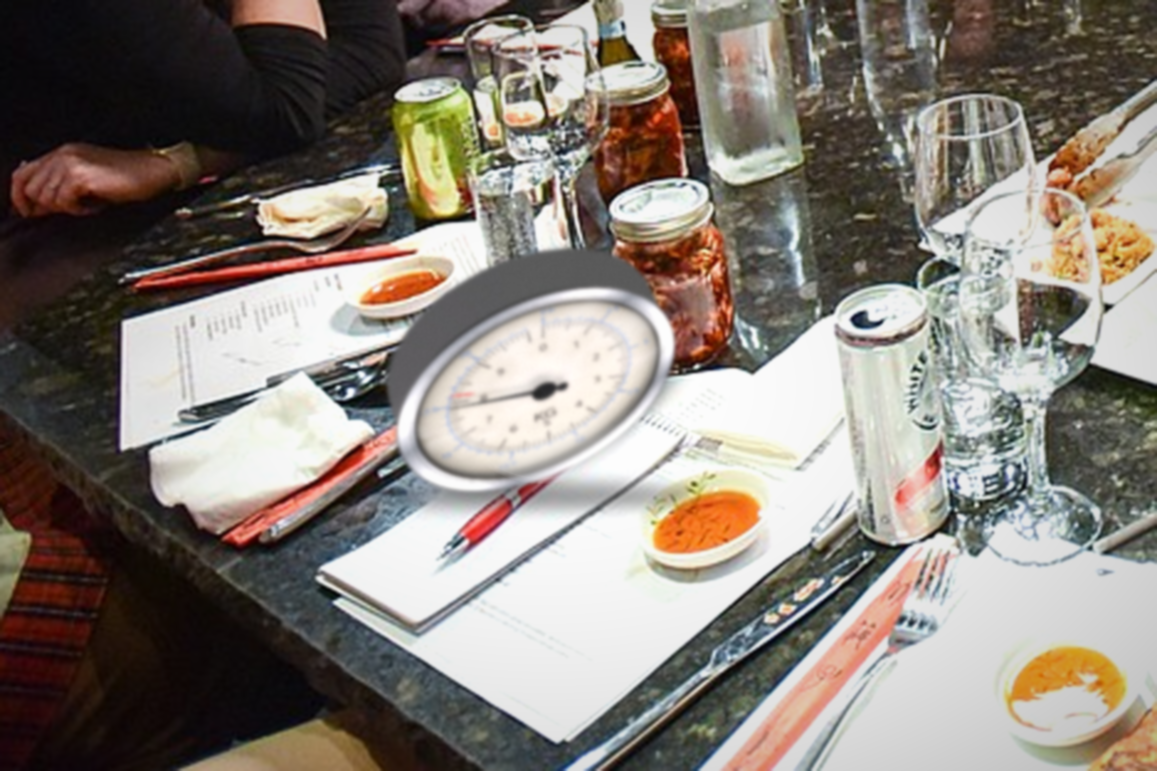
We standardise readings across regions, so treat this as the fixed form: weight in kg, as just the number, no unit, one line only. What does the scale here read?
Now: 8
